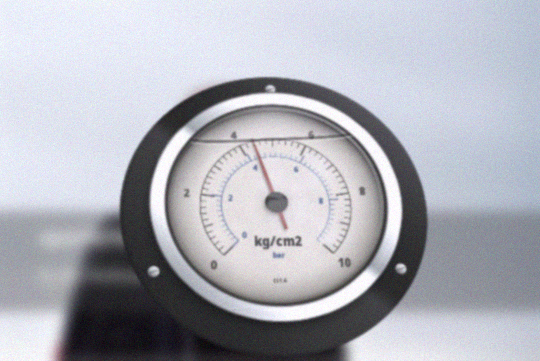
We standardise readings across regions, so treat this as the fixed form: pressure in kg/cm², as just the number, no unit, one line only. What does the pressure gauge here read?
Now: 4.4
